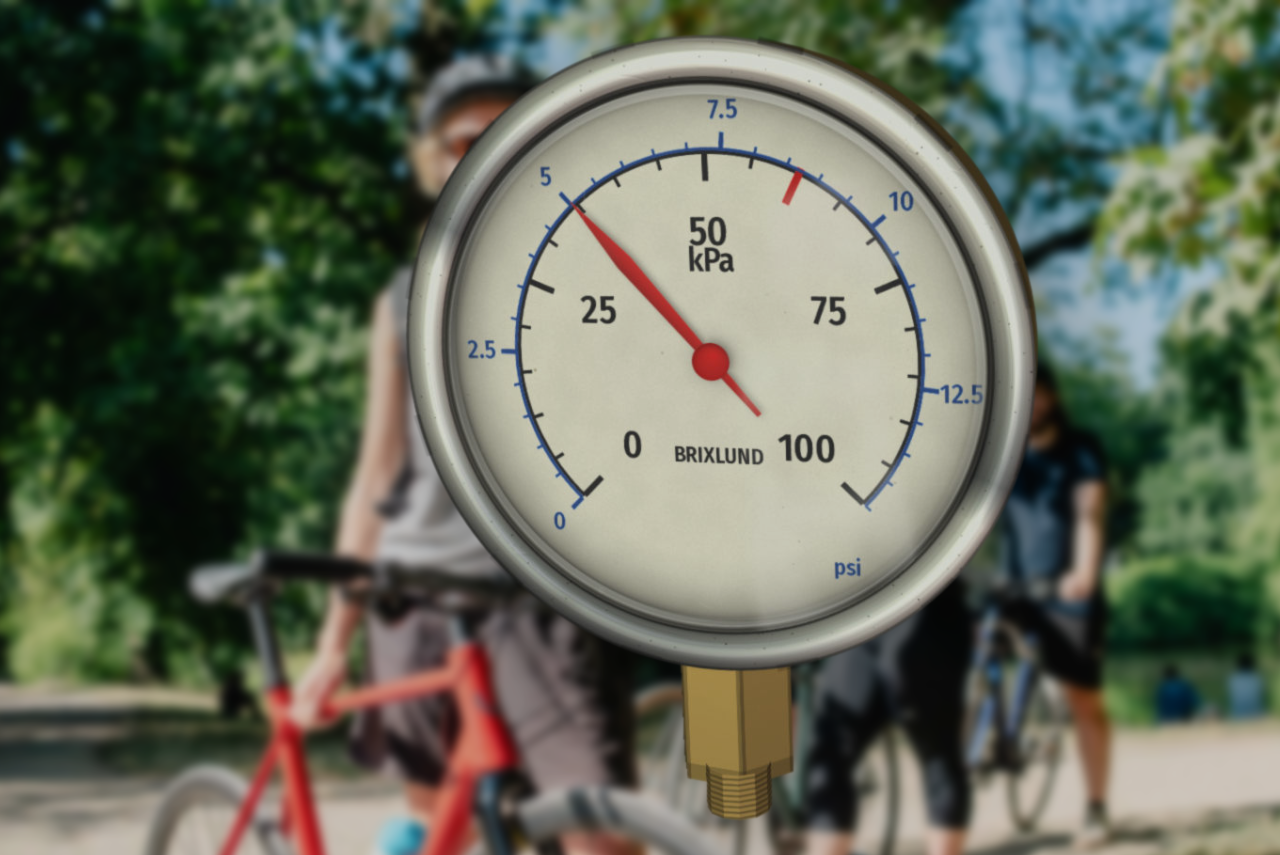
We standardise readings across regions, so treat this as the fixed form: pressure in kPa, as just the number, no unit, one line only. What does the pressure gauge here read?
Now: 35
